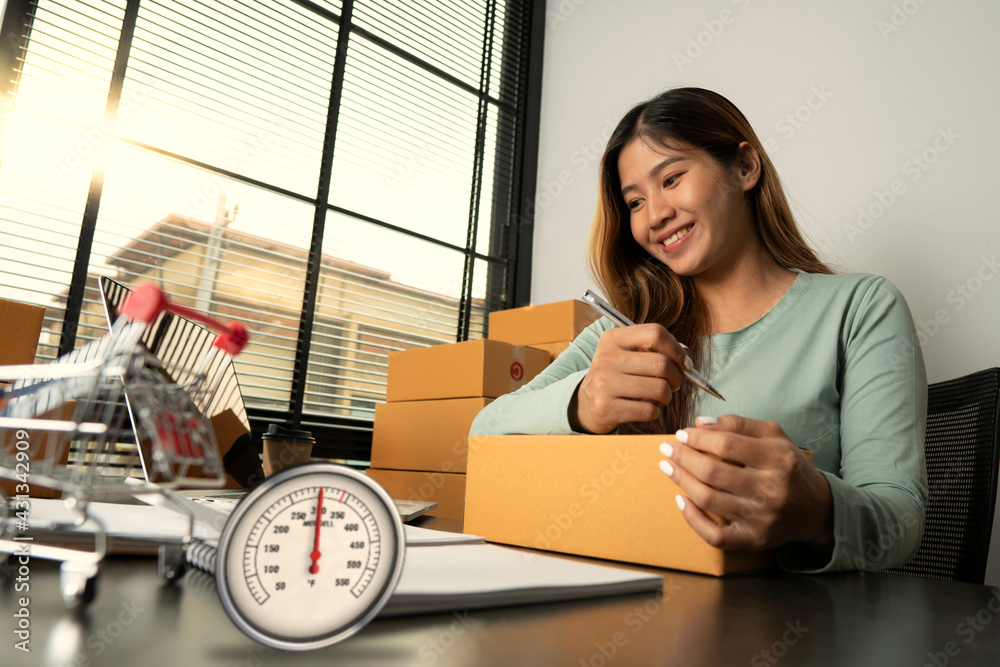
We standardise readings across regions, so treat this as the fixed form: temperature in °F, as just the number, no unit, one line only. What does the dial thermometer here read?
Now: 300
